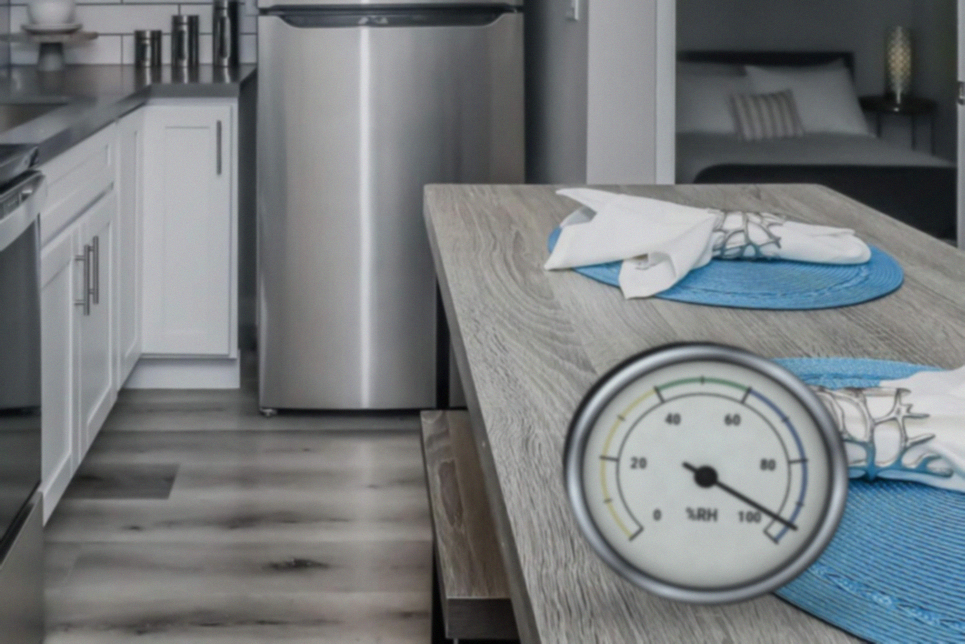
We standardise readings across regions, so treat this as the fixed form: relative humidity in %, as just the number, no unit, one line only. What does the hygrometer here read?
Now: 95
